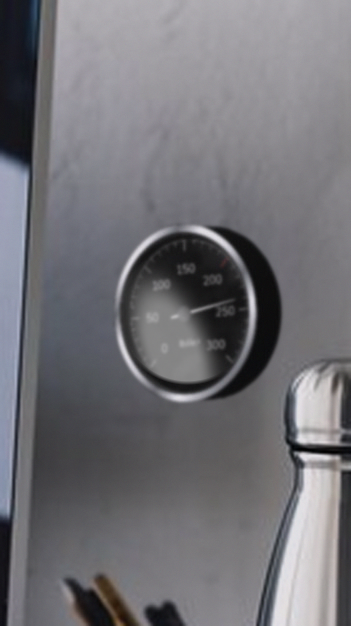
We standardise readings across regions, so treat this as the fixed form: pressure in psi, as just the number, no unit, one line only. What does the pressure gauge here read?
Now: 240
